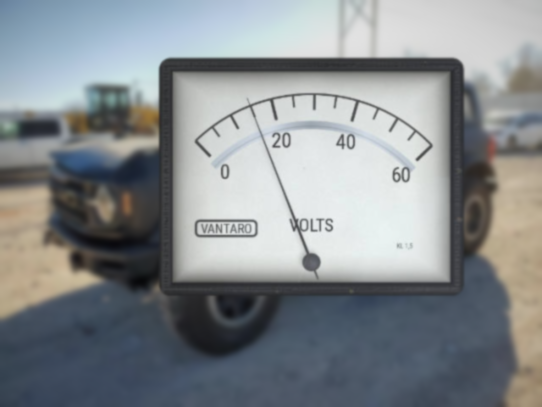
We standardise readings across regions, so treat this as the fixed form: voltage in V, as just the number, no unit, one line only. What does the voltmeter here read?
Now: 15
